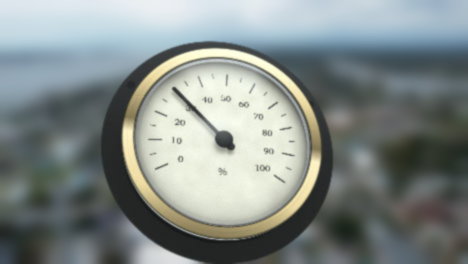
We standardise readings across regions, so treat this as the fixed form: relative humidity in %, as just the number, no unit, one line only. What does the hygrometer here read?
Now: 30
